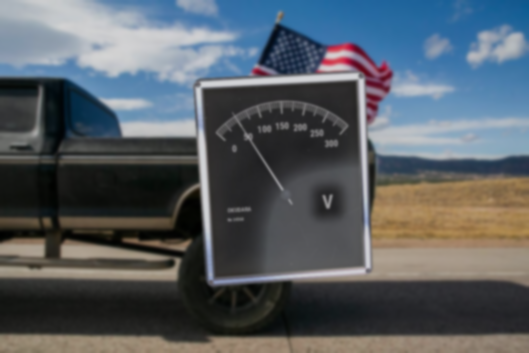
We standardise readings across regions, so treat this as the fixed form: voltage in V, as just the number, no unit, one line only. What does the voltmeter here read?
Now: 50
